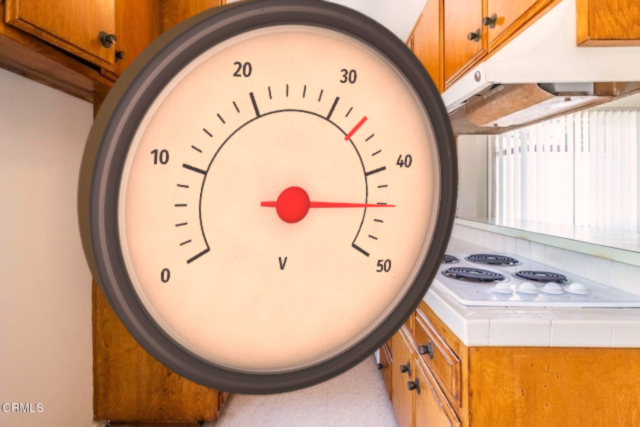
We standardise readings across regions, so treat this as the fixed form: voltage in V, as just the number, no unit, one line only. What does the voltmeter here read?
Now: 44
